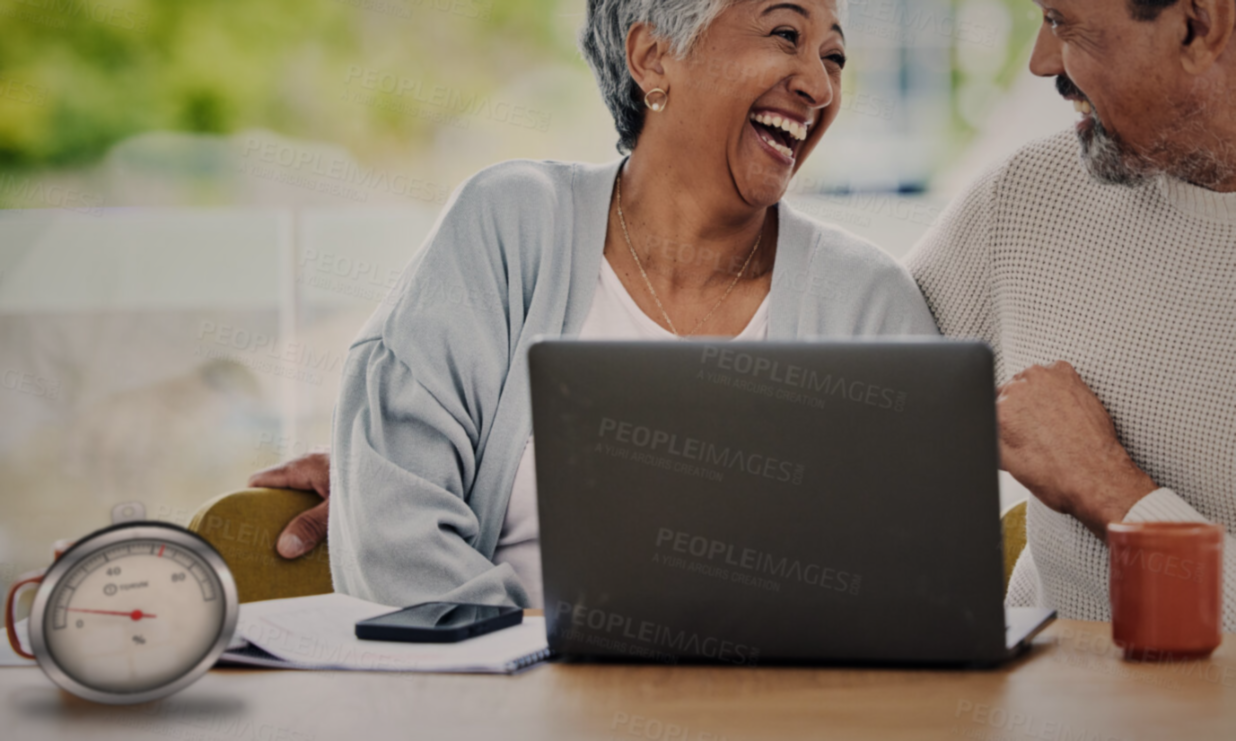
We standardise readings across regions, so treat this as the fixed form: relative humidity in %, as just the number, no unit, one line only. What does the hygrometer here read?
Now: 10
